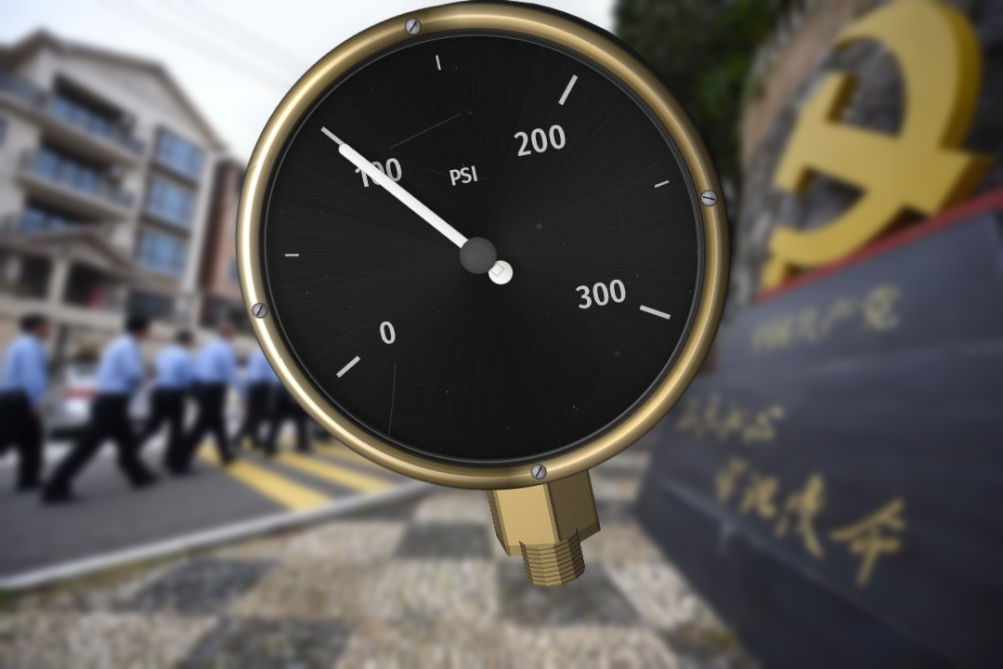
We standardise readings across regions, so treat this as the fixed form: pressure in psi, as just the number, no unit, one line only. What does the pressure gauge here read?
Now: 100
